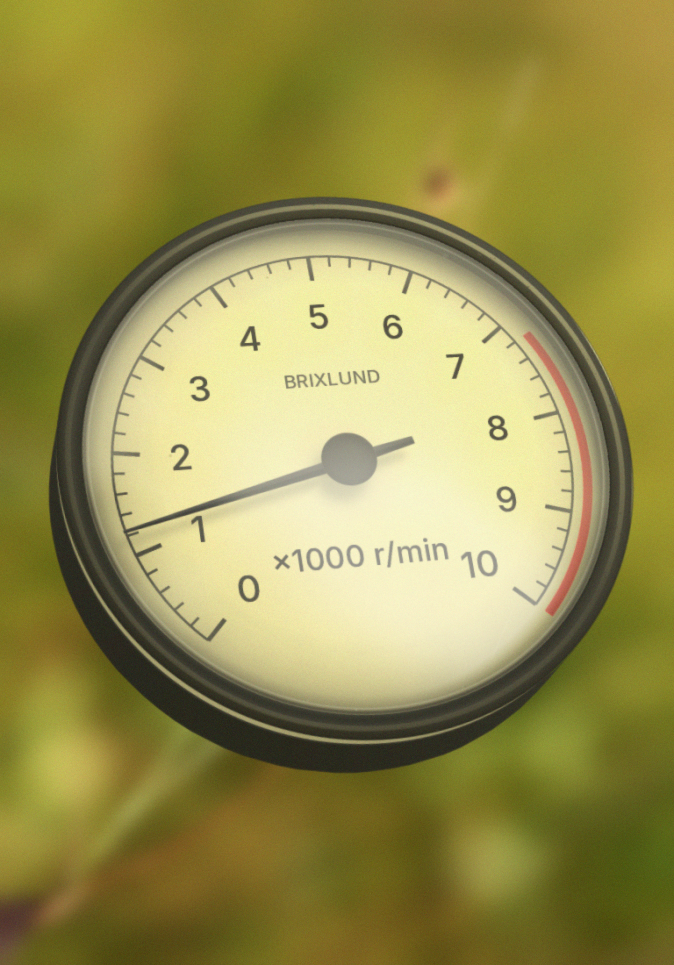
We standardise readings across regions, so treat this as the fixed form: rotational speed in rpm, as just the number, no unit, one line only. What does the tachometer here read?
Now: 1200
